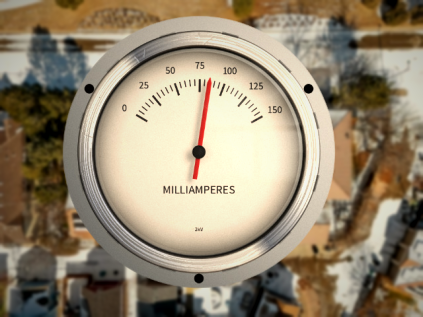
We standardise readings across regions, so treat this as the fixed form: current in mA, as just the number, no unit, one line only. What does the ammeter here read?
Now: 85
